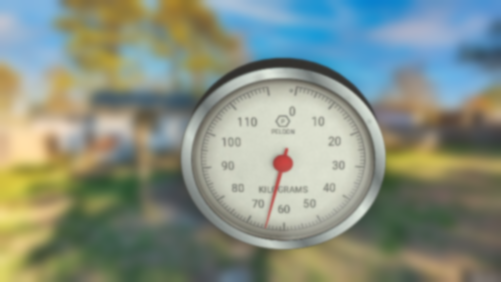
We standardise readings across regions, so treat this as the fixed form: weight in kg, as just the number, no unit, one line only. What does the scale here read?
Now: 65
